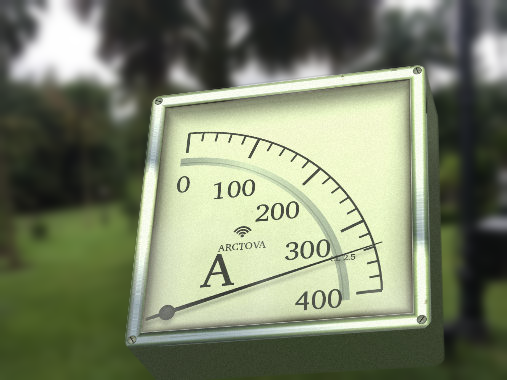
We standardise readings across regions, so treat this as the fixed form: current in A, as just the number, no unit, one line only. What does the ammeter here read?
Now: 340
